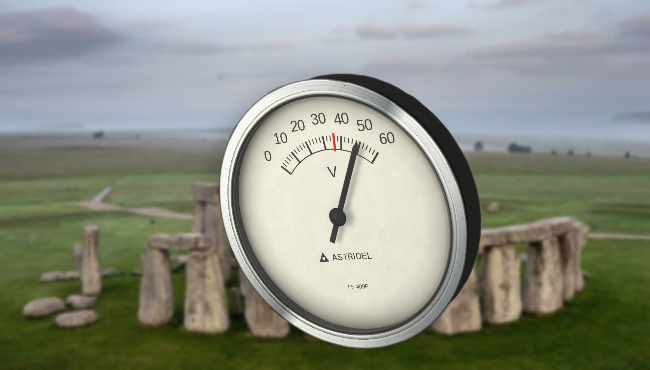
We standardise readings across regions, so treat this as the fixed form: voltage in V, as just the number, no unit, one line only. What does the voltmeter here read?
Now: 50
